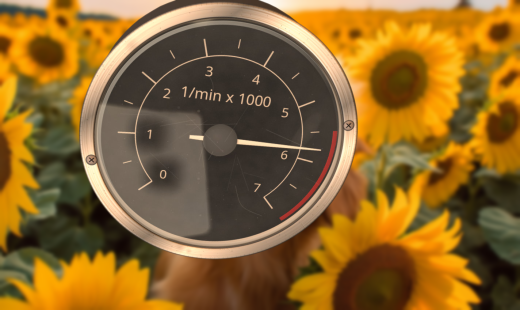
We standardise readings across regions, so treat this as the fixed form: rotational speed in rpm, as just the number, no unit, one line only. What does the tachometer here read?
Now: 5750
